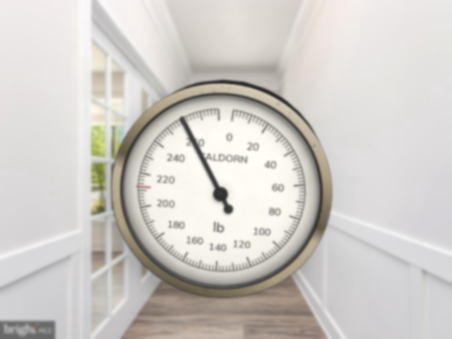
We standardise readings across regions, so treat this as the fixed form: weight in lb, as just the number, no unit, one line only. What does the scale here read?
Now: 260
